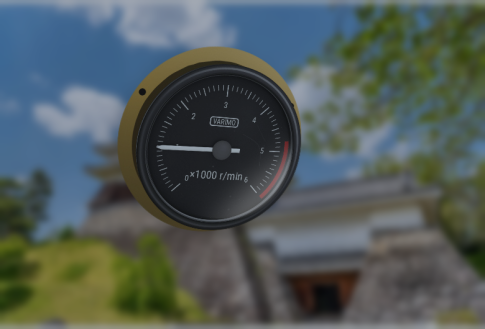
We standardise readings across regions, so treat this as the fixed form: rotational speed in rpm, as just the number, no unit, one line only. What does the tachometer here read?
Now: 1000
